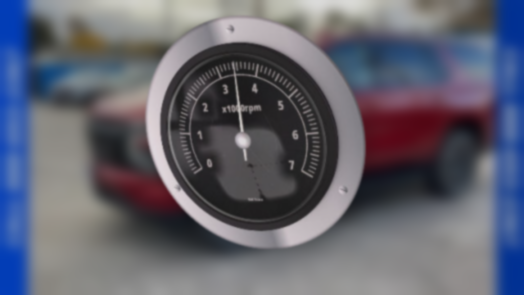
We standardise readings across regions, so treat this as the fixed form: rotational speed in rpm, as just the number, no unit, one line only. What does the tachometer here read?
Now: 3500
